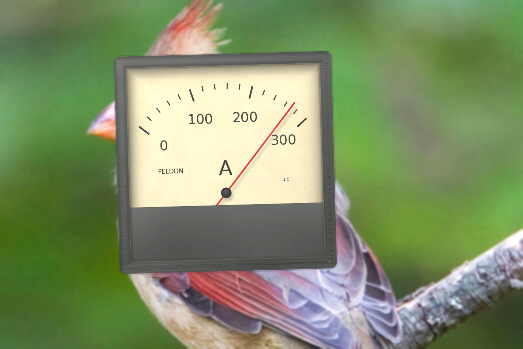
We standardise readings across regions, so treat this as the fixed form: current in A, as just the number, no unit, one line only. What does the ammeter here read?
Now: 270
